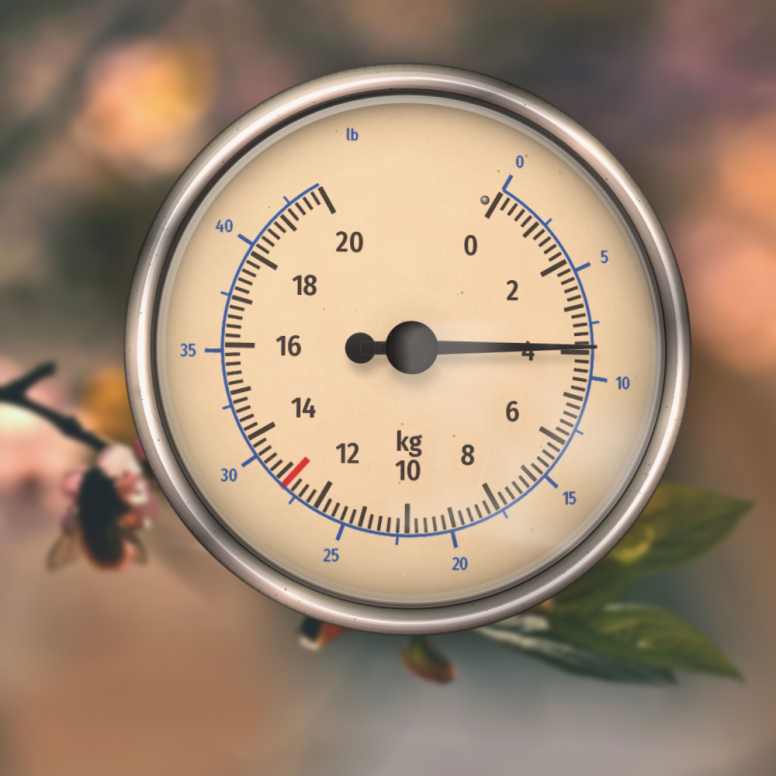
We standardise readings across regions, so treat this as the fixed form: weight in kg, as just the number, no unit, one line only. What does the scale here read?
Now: 3.9
